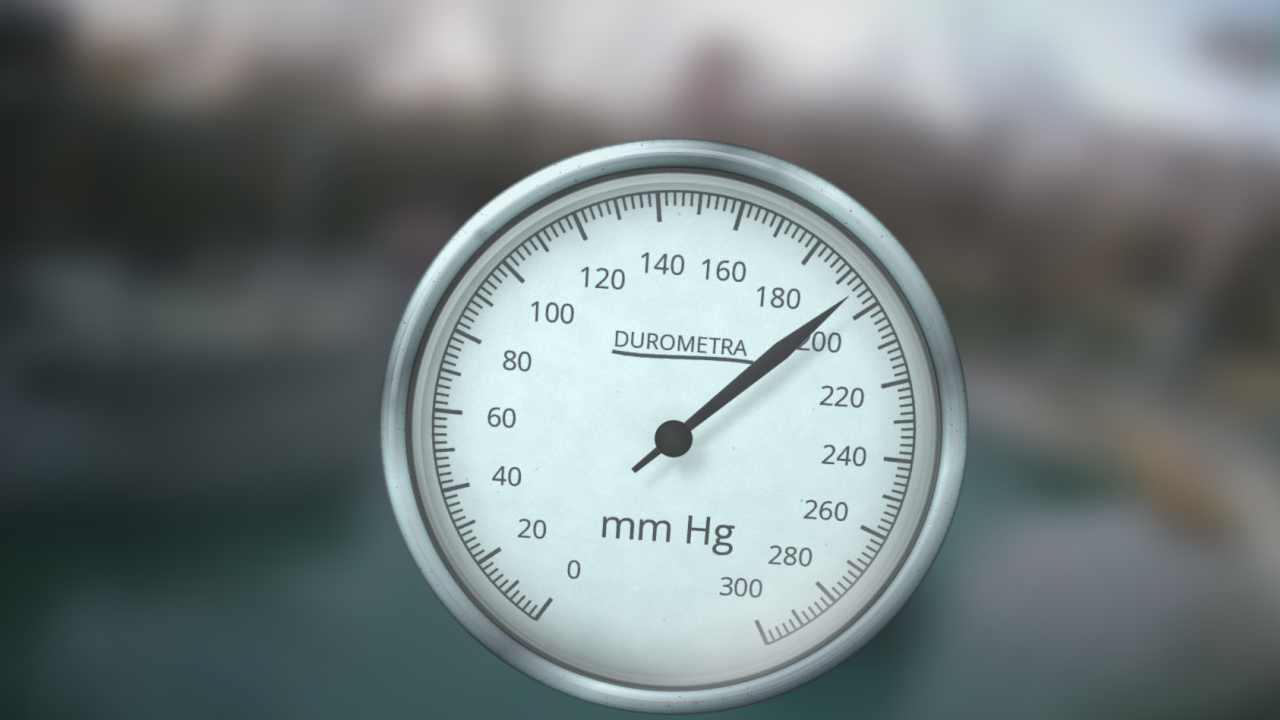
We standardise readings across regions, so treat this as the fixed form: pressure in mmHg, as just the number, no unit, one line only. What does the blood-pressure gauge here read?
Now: 194
